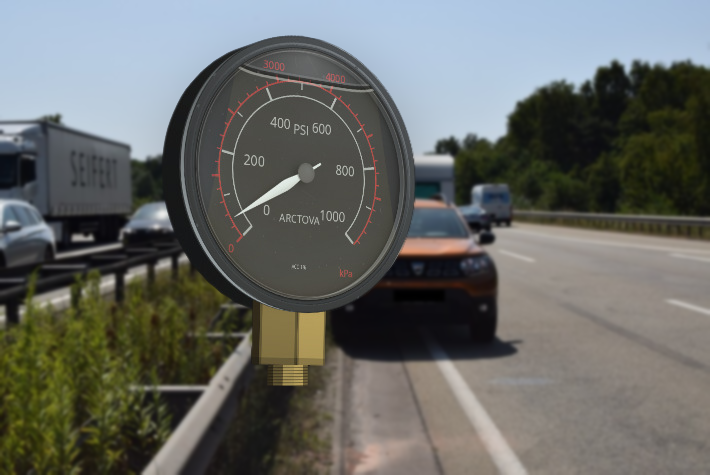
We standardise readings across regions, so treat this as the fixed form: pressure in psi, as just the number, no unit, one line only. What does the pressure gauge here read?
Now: 50
